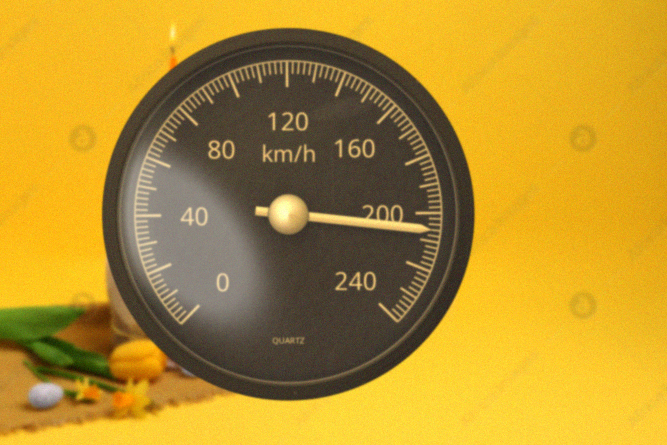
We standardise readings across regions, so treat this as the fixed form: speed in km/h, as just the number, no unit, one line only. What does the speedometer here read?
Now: 206
